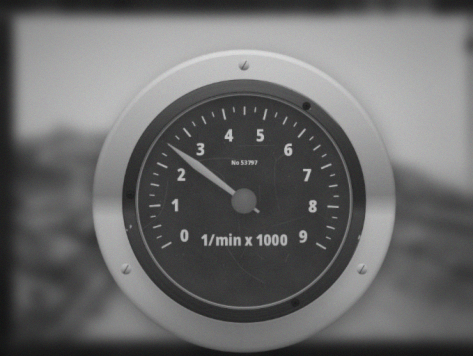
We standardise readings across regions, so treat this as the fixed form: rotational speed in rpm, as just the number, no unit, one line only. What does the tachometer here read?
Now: 2500
